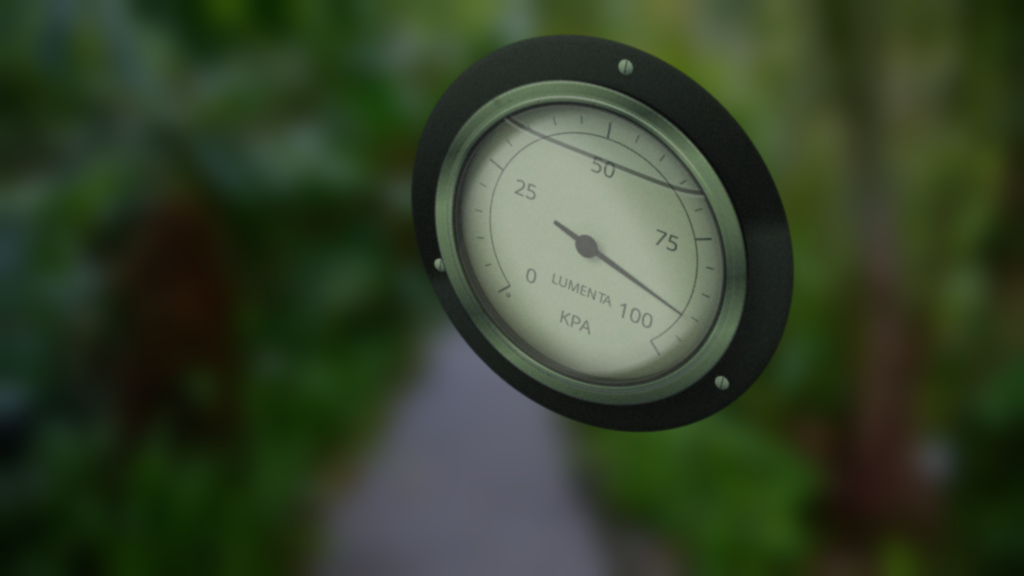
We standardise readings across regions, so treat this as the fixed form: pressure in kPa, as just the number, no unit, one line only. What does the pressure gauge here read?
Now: 90
